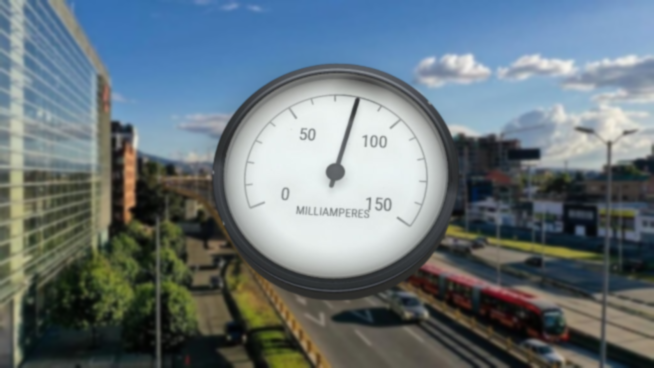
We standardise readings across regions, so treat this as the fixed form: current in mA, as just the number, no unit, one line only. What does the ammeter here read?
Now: 80
